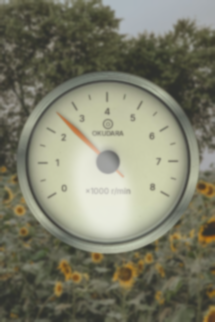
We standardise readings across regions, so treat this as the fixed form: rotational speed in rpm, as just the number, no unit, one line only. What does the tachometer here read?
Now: 2500
